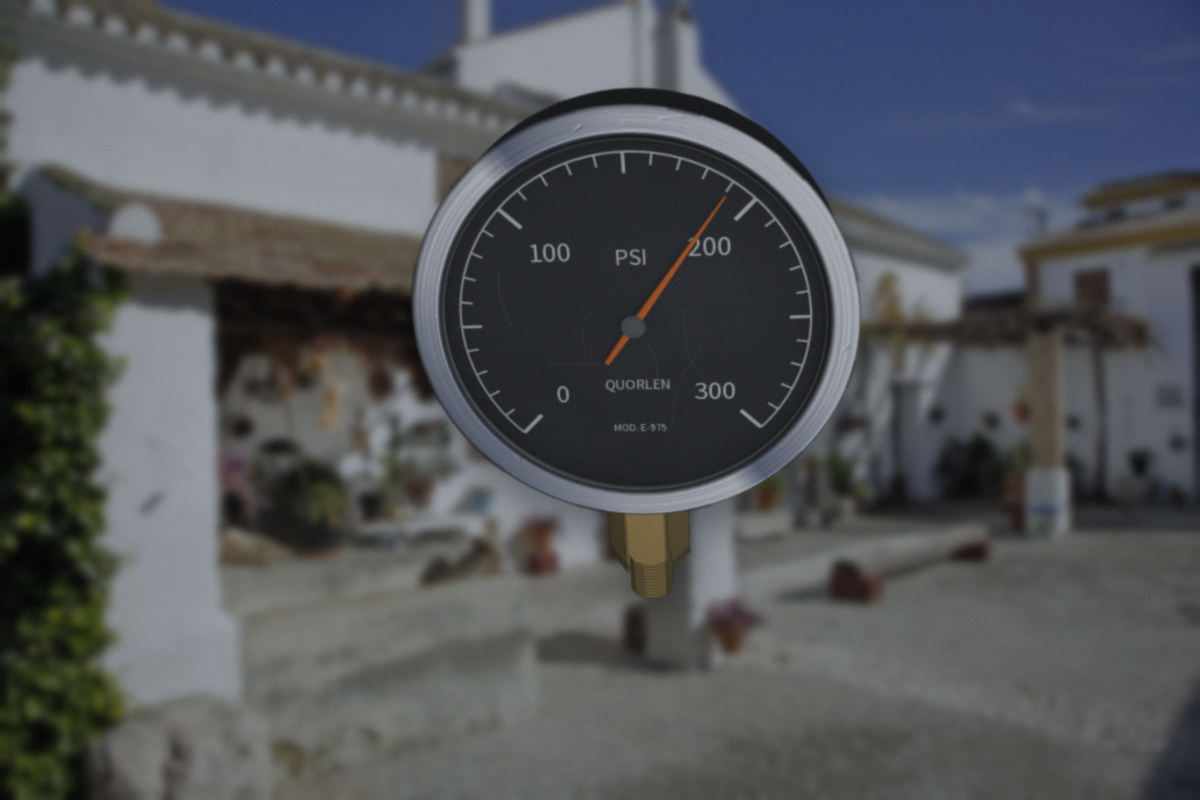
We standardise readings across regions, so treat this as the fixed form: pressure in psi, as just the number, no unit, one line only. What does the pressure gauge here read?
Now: 190
